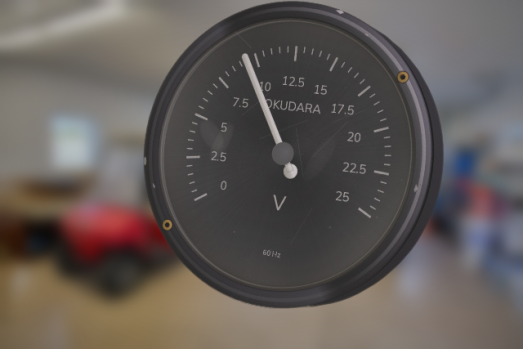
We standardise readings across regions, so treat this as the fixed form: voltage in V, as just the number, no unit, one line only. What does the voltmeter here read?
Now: 9.5
